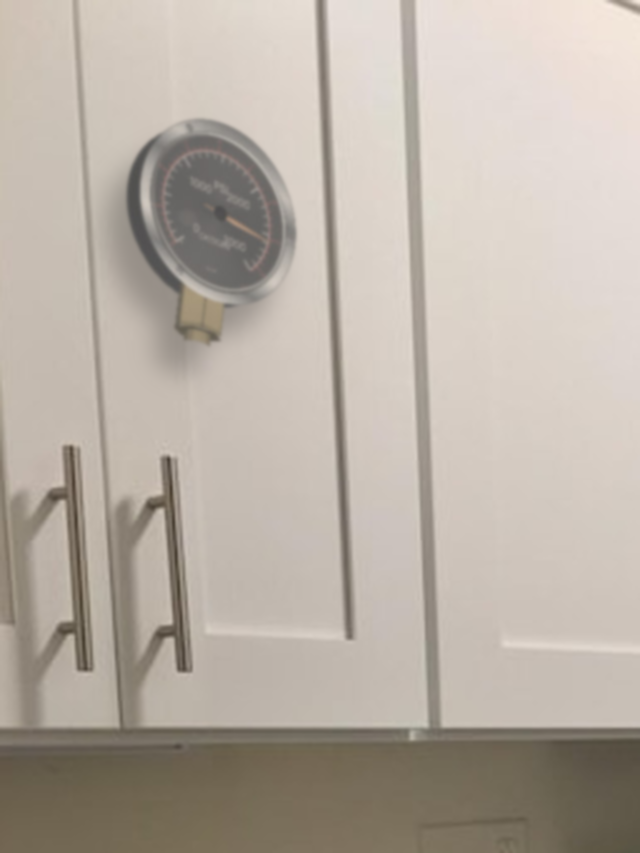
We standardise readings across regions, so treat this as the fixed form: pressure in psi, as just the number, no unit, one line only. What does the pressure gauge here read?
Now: 2600
